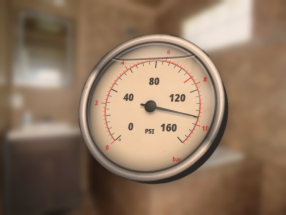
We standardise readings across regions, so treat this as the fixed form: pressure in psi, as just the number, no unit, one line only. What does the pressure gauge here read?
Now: 140
